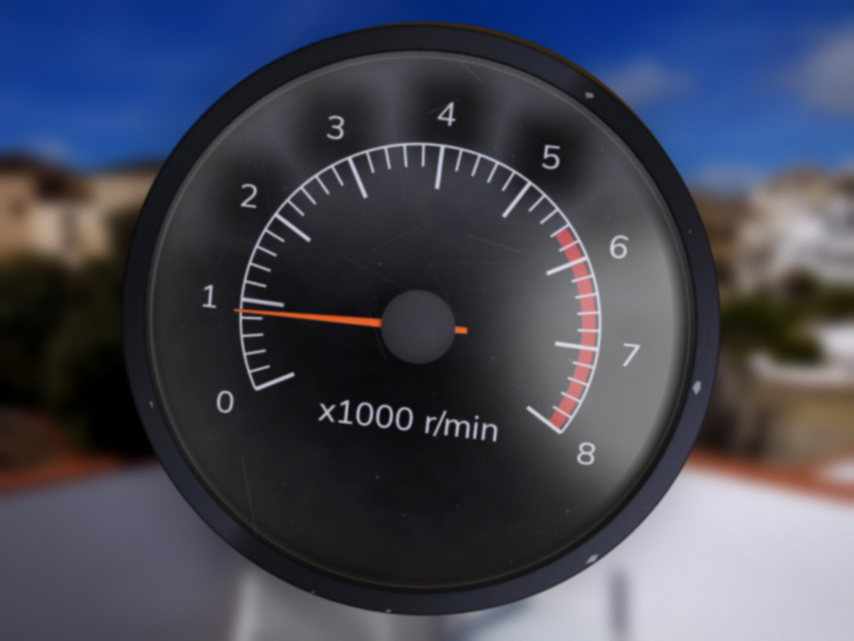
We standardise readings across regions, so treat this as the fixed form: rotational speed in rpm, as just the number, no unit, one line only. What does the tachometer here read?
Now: 900
